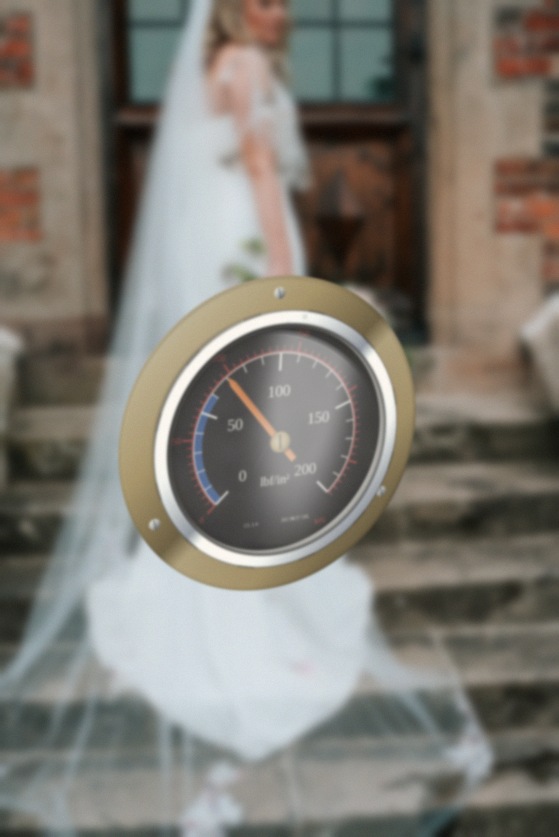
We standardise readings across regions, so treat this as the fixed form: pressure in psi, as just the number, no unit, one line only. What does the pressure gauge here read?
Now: 70
